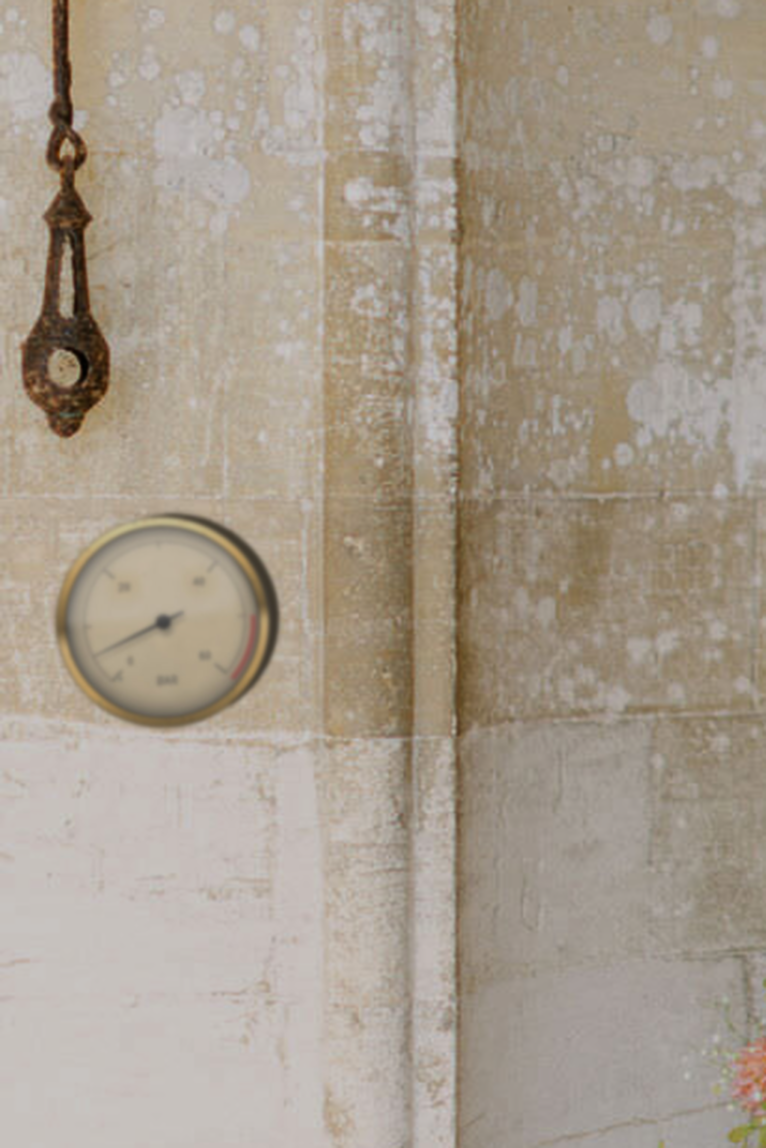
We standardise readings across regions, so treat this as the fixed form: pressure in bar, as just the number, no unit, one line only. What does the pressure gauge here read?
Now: 5
